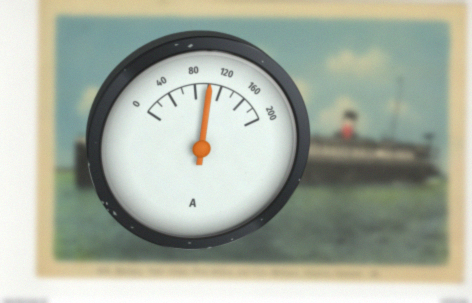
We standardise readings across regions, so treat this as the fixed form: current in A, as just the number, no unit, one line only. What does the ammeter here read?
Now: 100
